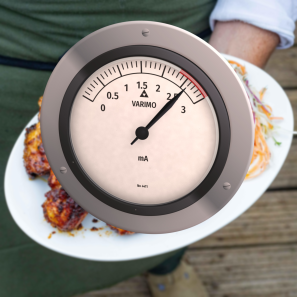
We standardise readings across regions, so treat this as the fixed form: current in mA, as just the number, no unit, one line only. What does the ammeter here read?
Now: 2.6
